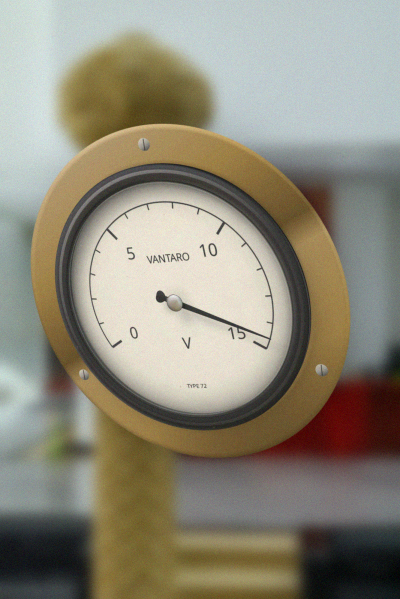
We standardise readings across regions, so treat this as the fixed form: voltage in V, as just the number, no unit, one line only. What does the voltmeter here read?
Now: 14.5
